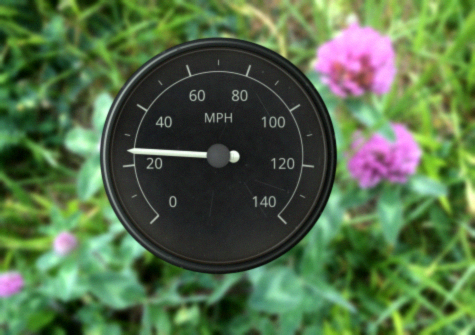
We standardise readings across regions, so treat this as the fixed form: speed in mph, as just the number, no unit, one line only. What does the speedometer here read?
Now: 25
